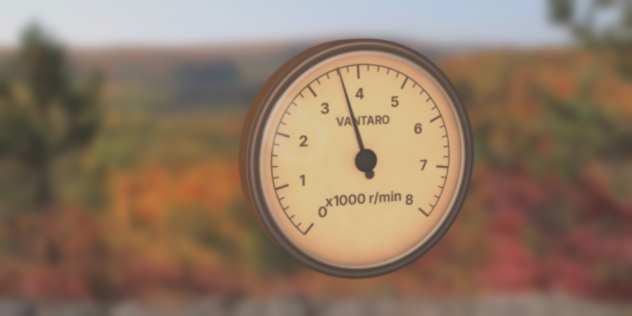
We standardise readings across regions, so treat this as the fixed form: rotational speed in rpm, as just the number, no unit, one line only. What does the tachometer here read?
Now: 3600
